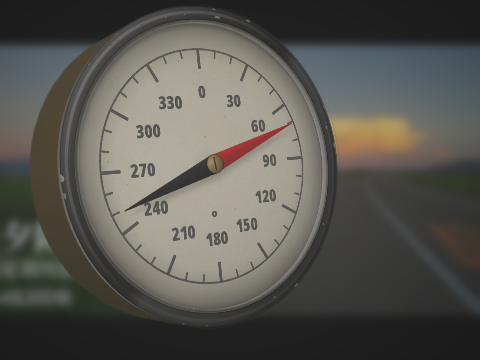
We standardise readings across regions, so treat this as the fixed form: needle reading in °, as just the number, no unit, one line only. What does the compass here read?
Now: 70
